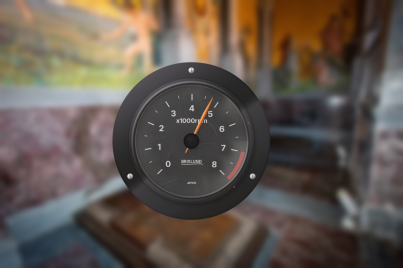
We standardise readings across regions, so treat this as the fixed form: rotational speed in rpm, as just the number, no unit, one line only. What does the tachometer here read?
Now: 4750
